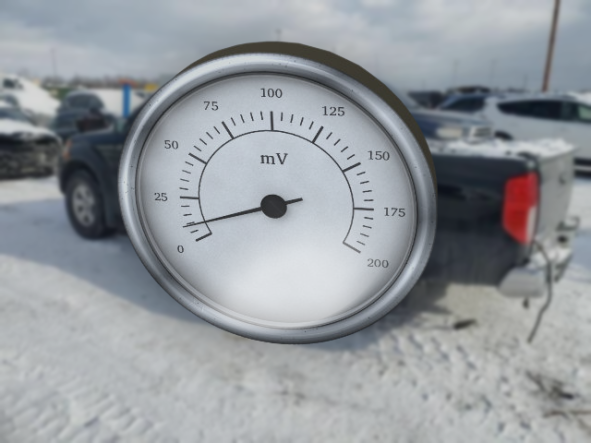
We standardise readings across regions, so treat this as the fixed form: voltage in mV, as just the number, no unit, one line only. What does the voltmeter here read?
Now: 10
